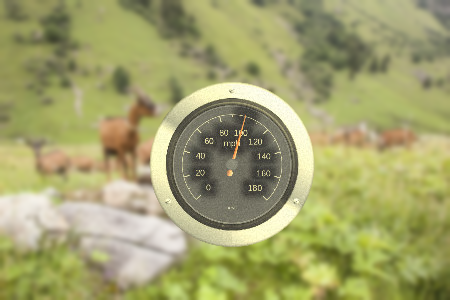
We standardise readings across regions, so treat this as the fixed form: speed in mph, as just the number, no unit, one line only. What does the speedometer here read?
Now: 100
